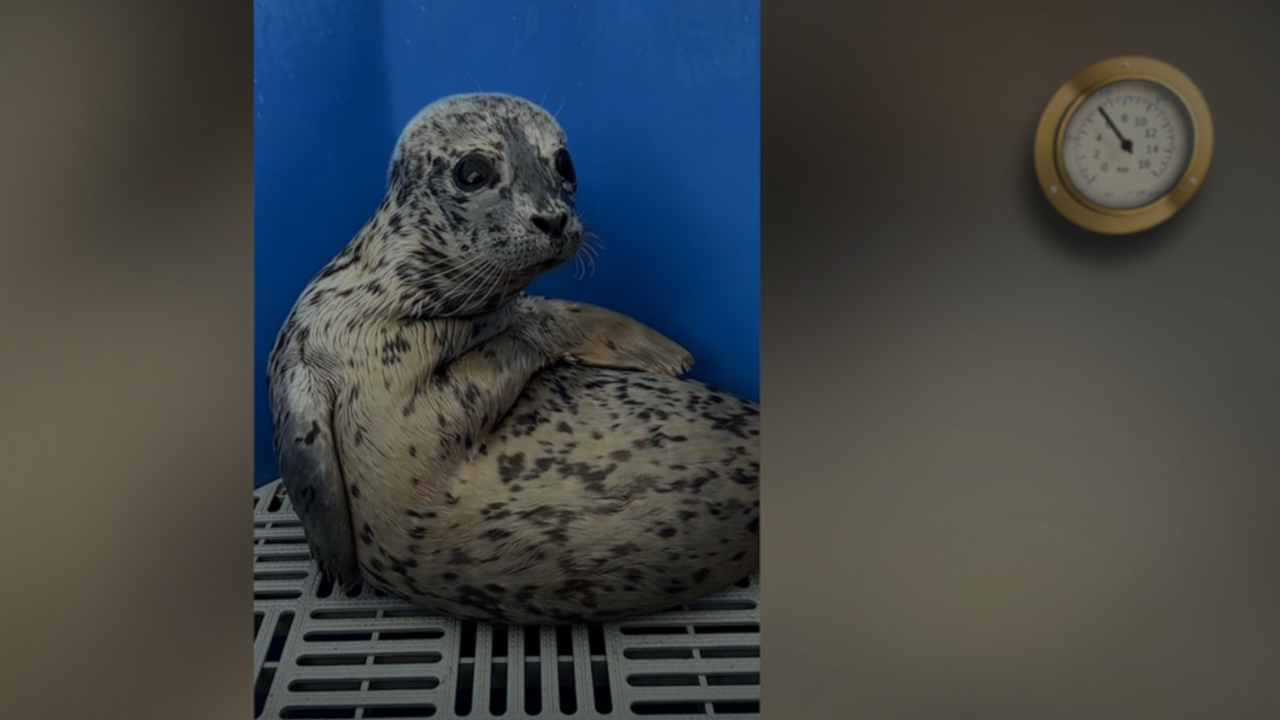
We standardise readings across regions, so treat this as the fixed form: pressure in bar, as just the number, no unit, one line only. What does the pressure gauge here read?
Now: 6
